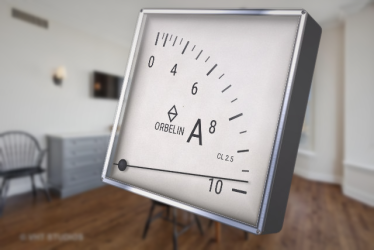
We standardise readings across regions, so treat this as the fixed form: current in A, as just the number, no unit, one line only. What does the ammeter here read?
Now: 9.75
